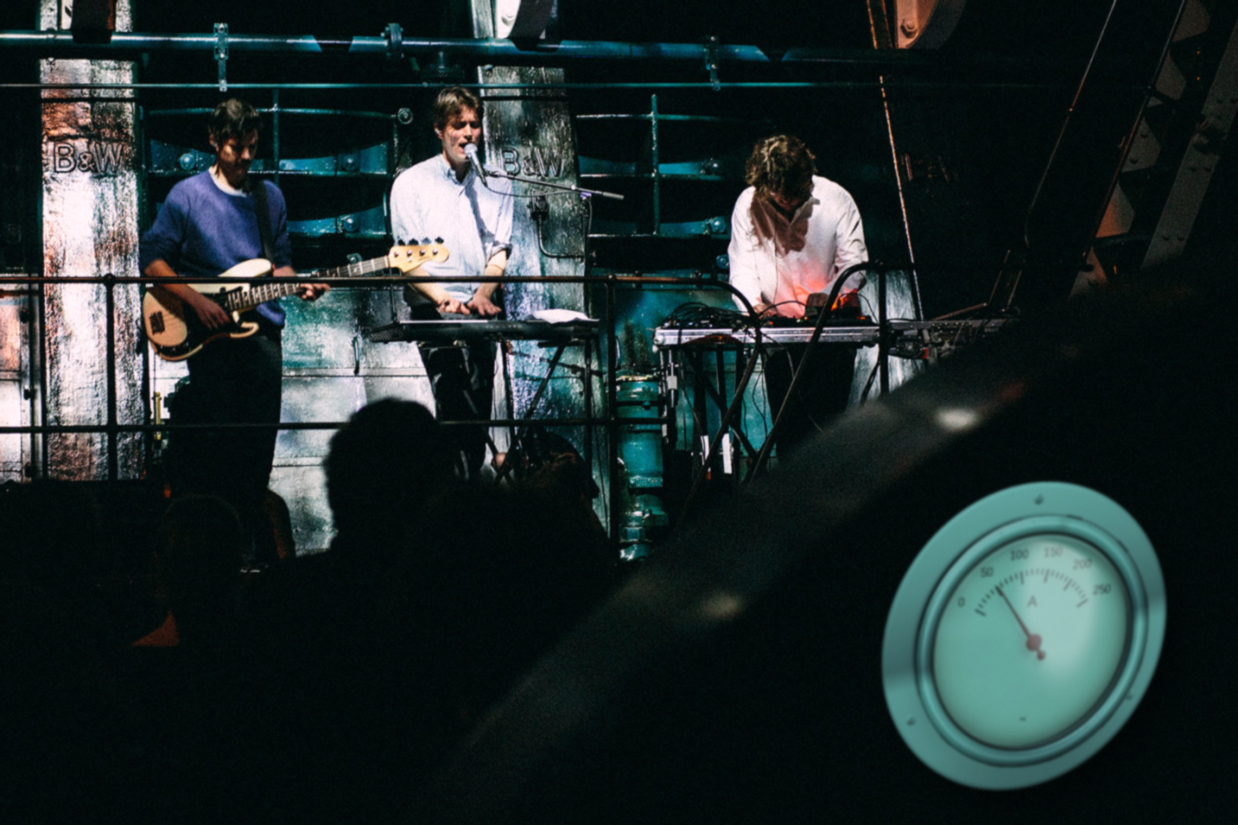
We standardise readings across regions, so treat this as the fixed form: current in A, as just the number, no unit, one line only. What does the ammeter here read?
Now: 50
